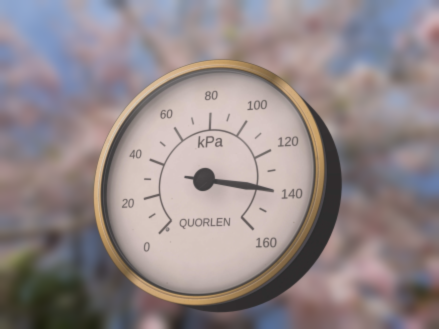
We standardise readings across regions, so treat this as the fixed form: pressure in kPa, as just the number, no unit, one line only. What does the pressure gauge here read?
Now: 140
